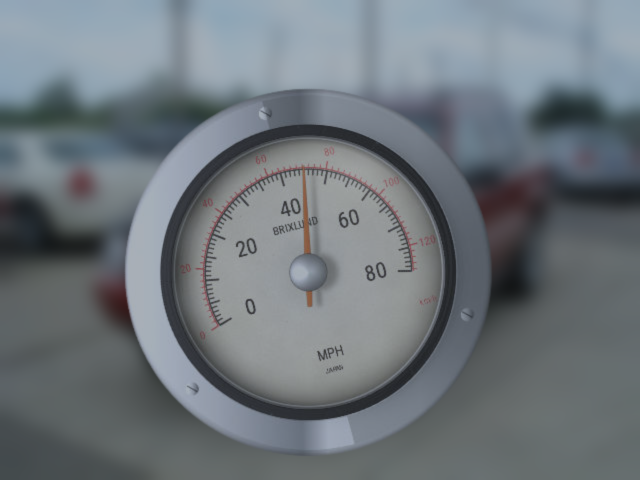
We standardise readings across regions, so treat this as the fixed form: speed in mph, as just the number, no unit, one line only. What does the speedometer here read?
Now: 45
